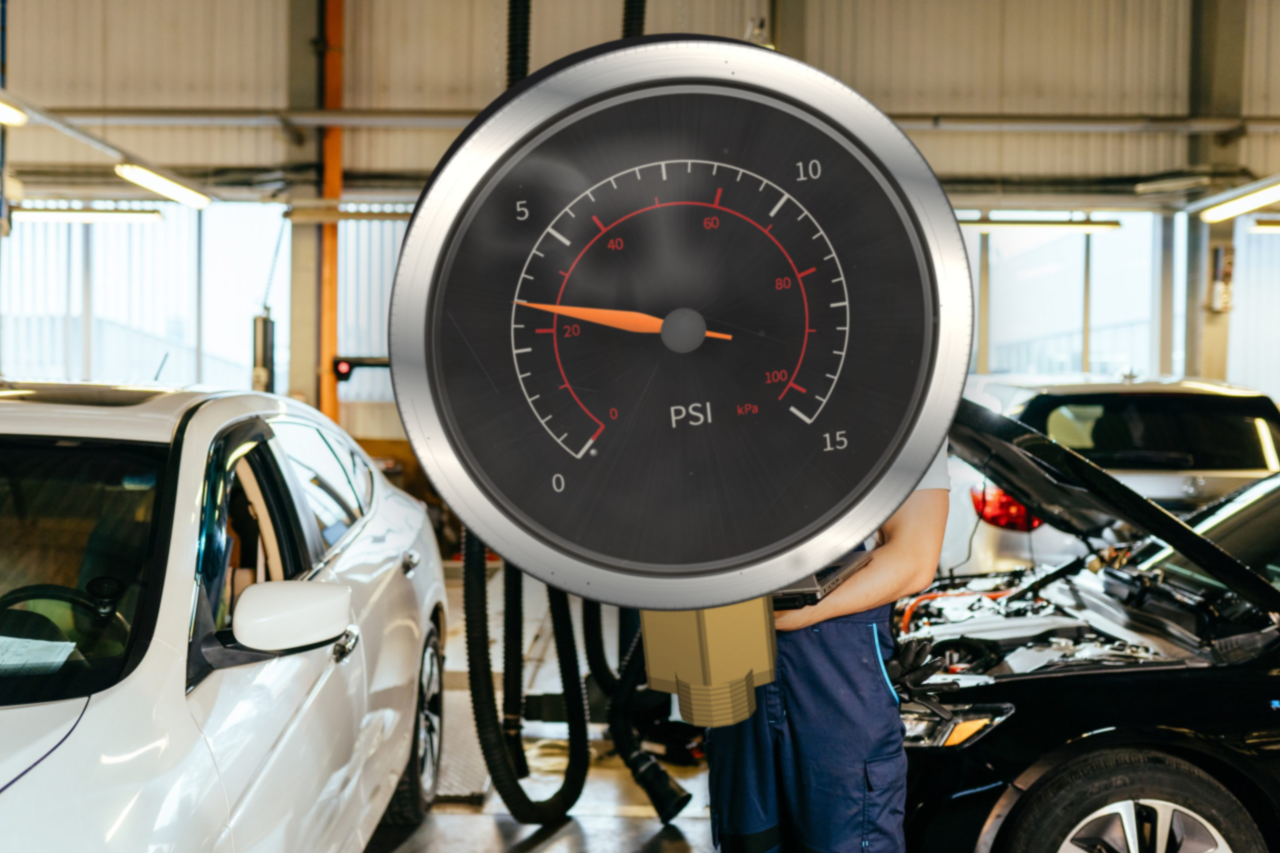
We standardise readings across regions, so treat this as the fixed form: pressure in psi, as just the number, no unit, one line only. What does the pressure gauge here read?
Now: 3.5
